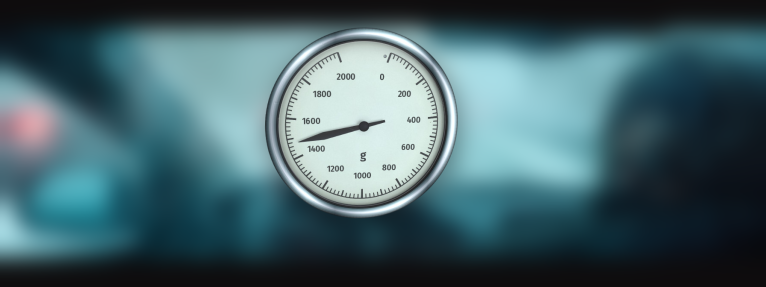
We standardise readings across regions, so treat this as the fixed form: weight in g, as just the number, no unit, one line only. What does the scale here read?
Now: 1480
